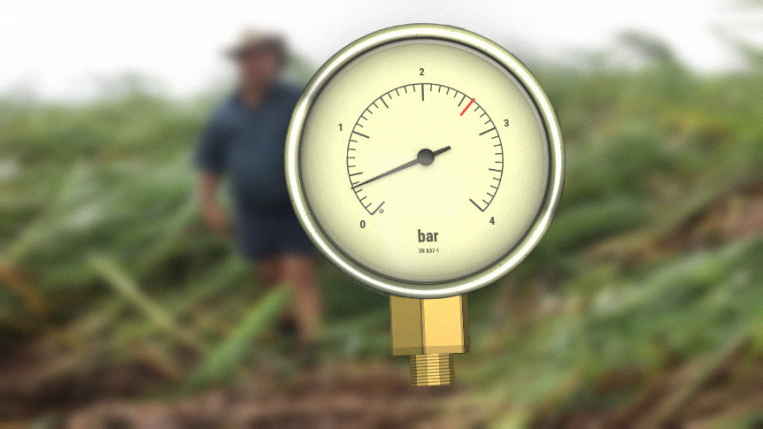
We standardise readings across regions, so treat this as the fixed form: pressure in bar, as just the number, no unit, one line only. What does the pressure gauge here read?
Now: 0.35
